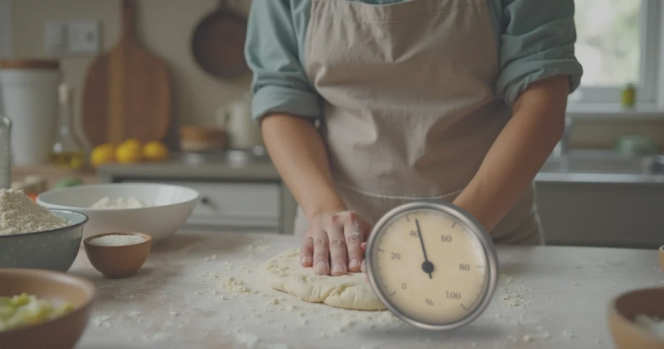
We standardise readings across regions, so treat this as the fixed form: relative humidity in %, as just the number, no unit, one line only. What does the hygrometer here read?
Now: 44
